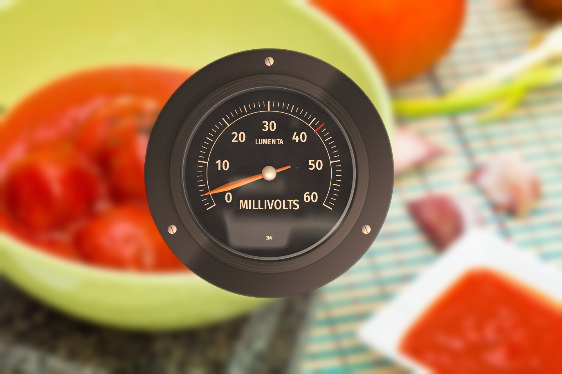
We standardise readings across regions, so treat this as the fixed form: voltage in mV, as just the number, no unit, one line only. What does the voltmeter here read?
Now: 3
